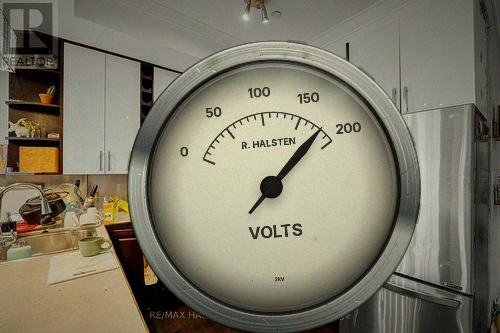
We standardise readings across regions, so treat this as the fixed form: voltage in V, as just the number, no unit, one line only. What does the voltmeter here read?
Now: 180
